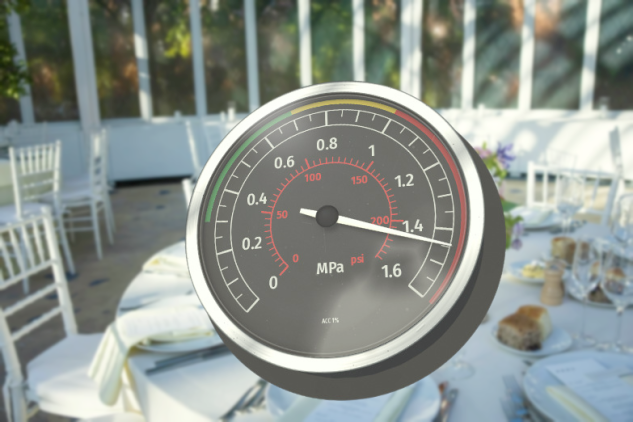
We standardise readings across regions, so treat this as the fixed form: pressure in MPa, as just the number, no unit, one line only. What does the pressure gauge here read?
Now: 1.45
